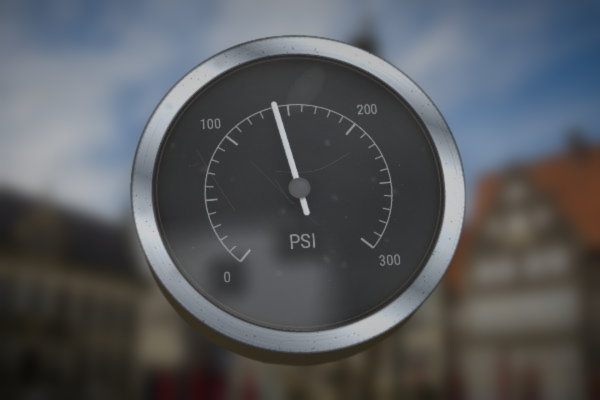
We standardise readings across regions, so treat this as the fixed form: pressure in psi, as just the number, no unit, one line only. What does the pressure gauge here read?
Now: 140
